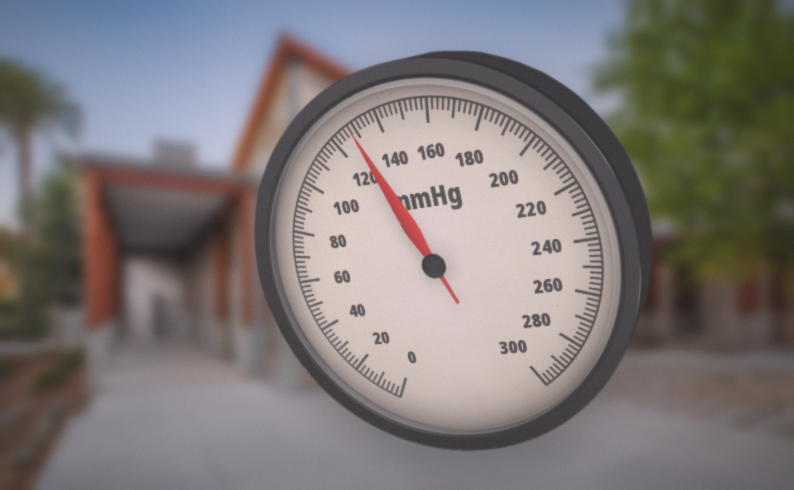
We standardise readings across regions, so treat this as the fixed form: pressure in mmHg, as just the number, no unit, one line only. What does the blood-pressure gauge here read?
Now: 130
